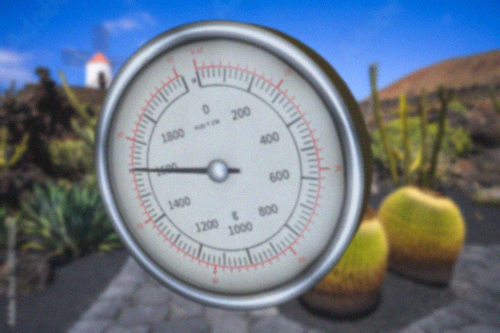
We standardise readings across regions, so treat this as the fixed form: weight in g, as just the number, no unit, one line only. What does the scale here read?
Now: 1600
